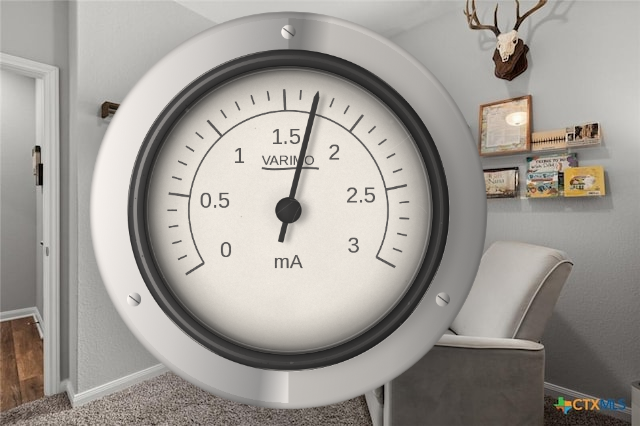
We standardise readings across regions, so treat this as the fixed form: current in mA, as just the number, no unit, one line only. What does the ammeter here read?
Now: 1.7
